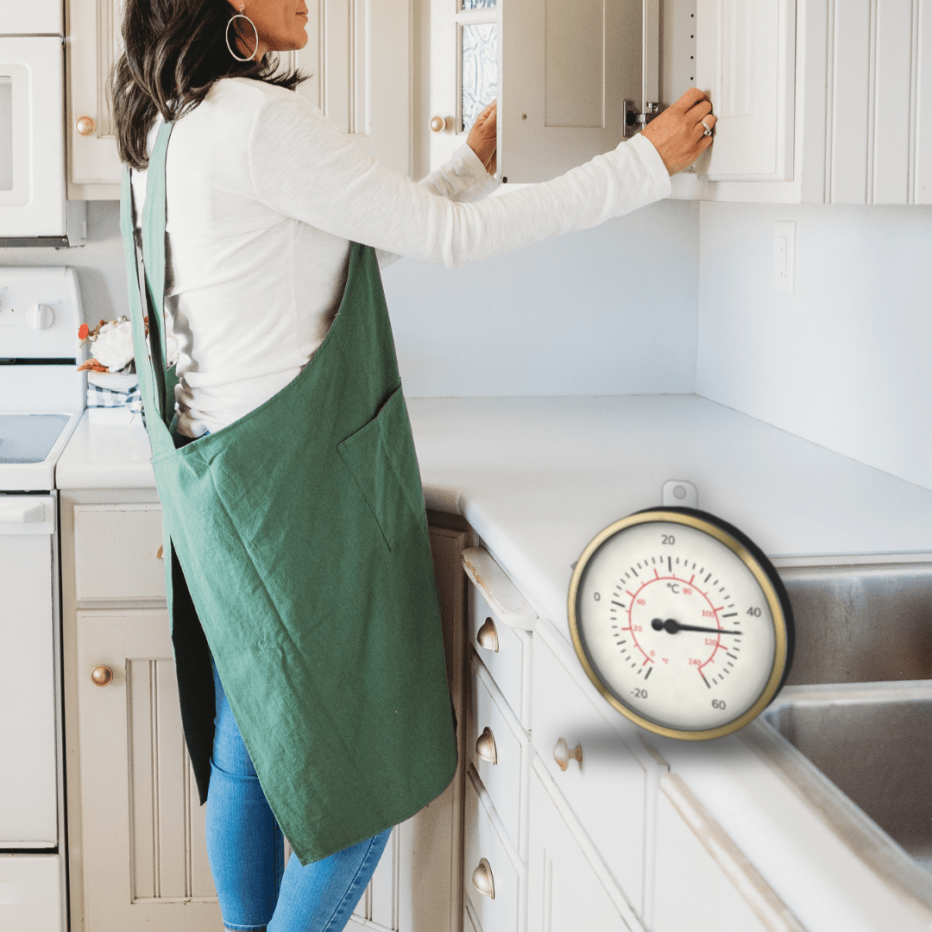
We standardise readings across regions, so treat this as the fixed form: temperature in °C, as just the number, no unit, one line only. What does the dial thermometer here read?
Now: 44
